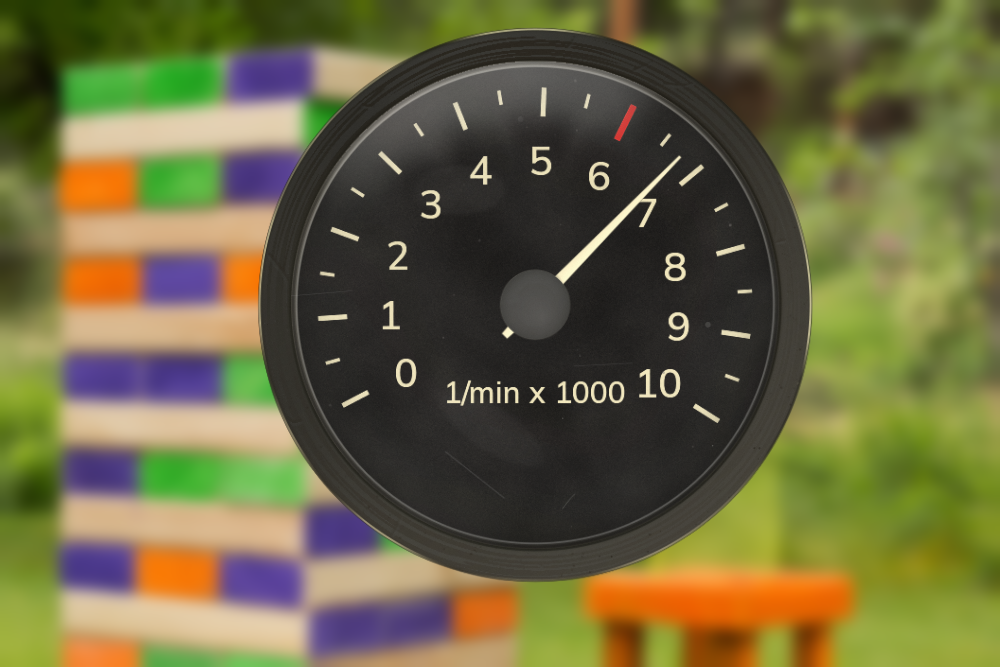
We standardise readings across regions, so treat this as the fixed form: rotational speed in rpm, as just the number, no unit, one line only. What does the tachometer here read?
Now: 6750
